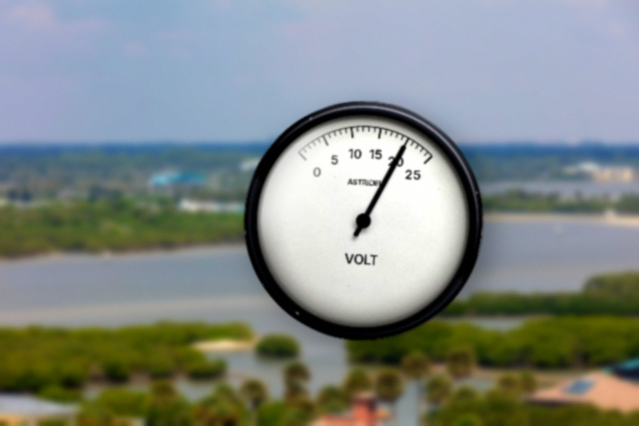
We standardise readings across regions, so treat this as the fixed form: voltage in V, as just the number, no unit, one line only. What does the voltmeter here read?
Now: 20
